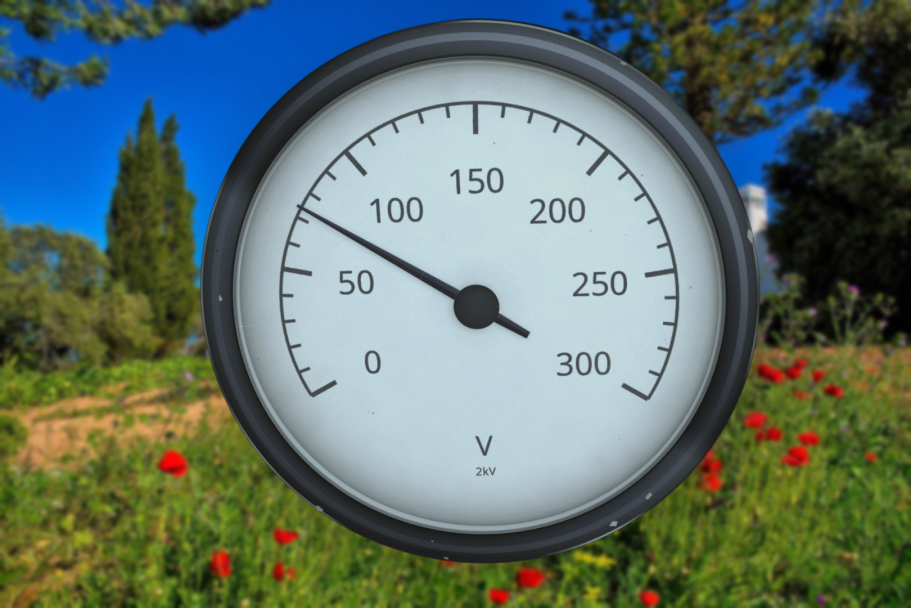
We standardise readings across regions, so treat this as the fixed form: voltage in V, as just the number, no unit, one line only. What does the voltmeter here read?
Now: 75
